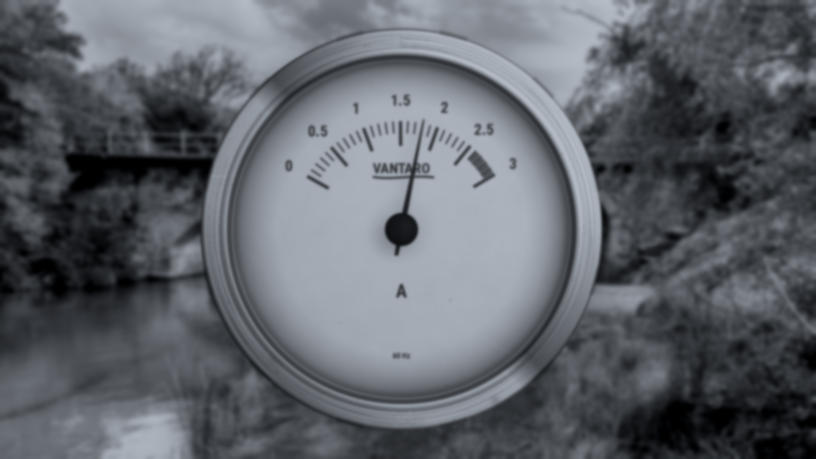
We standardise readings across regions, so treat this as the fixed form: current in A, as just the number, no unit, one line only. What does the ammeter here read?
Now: 1.8
